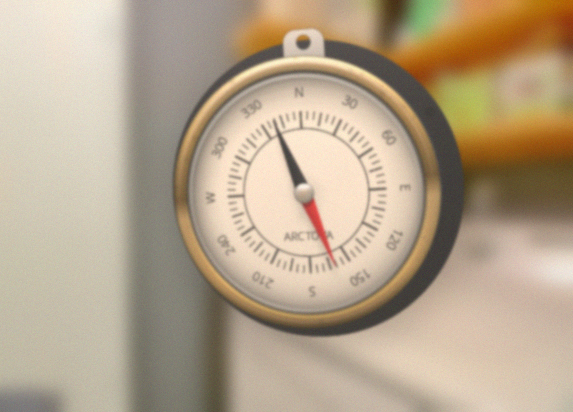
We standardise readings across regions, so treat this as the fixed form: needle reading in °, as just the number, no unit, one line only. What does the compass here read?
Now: 160
